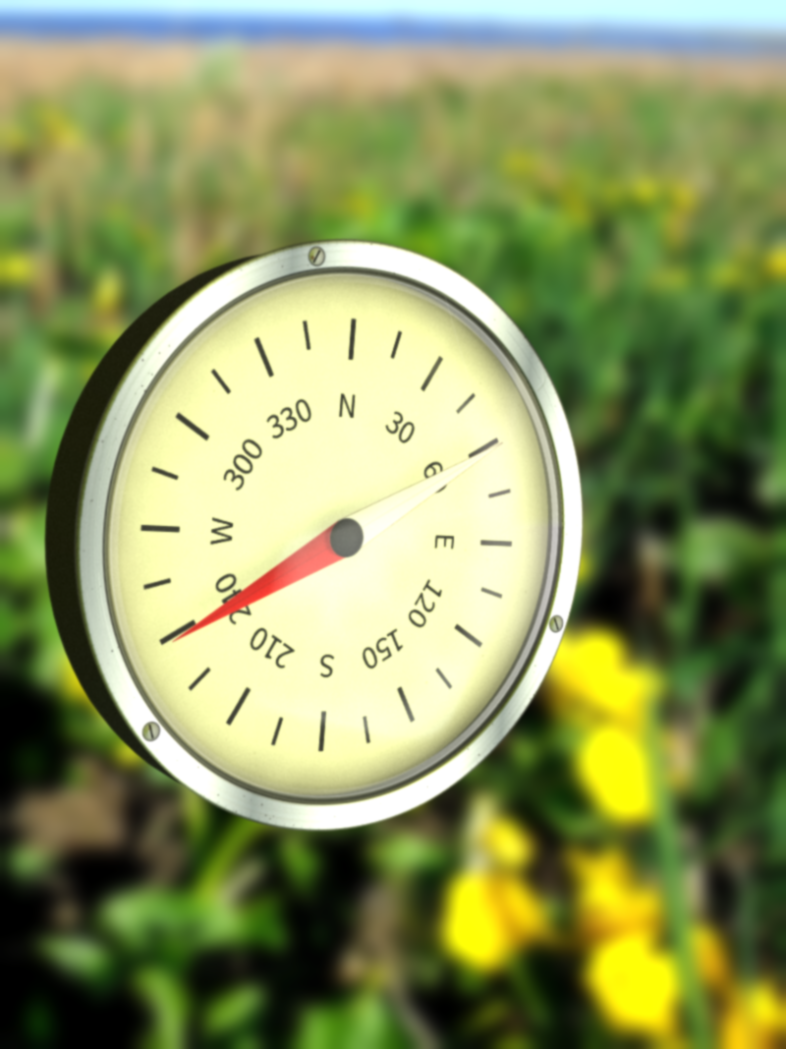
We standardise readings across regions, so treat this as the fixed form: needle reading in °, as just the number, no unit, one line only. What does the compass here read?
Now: 240
